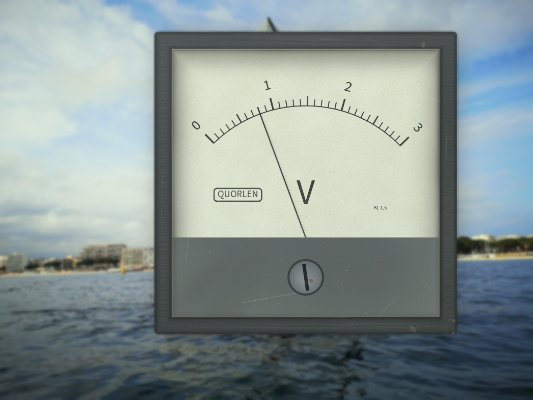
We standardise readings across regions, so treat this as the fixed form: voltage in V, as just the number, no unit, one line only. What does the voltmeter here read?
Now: 0.8
